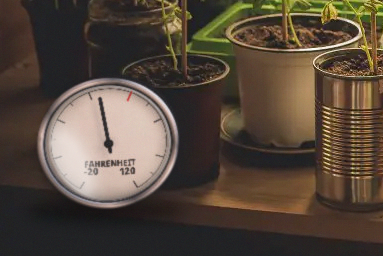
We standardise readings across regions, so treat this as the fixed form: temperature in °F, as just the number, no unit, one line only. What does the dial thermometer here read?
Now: 45
